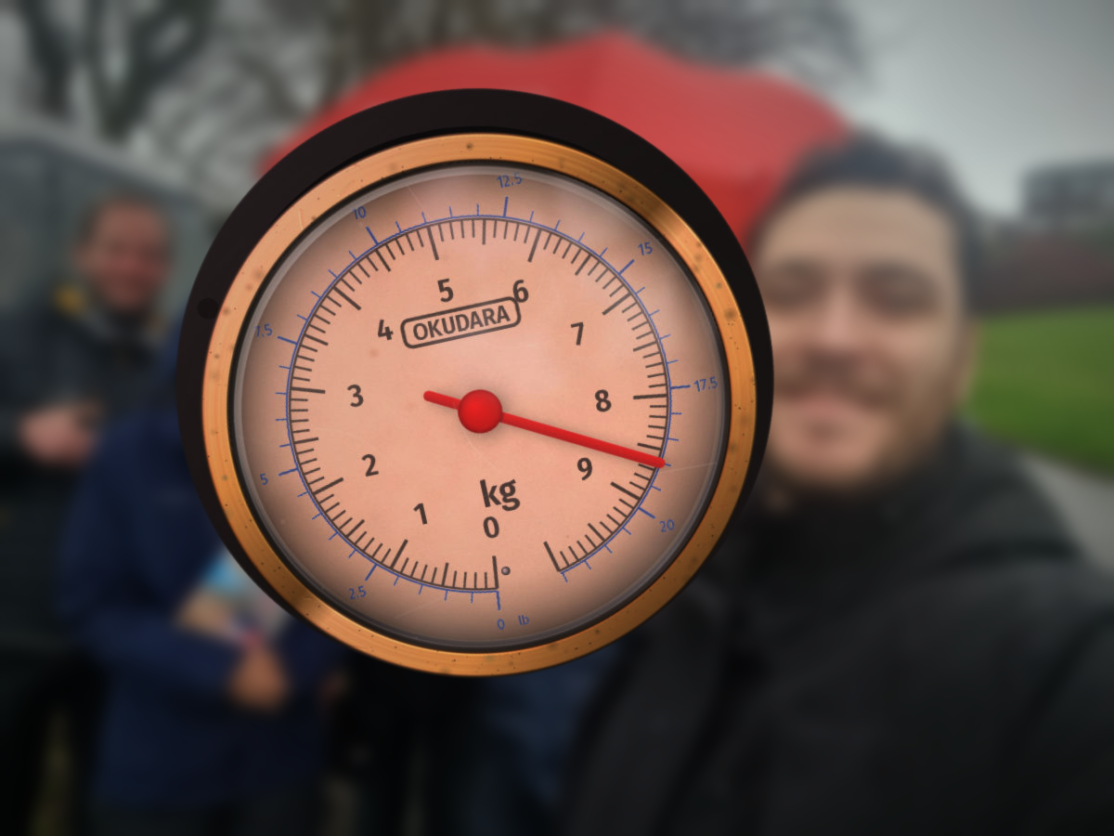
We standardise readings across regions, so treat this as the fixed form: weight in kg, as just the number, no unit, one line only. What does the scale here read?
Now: 8.6
